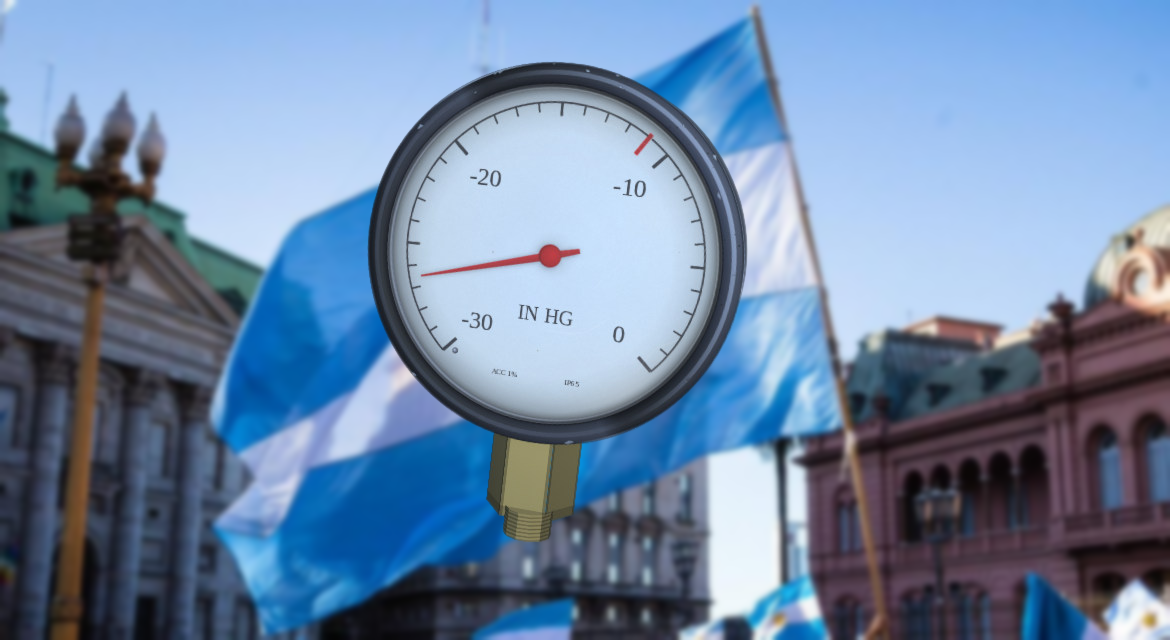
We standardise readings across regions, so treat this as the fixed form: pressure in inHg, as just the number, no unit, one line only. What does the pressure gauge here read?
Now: -26.5
